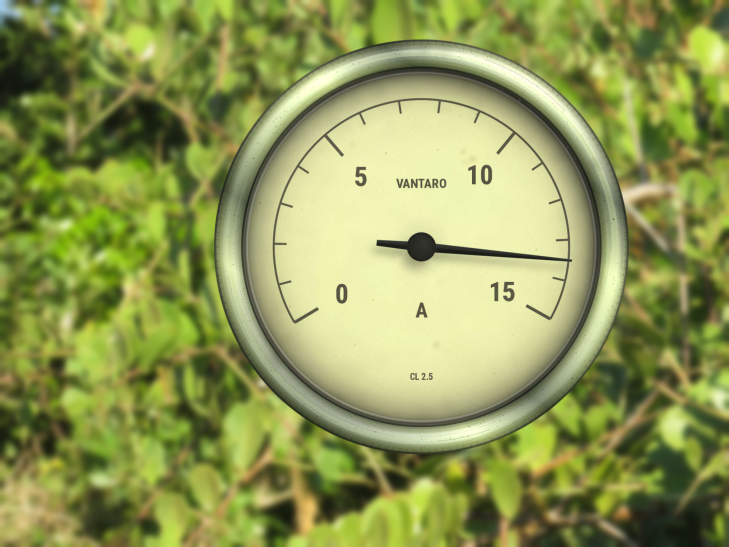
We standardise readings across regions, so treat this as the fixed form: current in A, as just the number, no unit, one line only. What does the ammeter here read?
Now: 13.5
